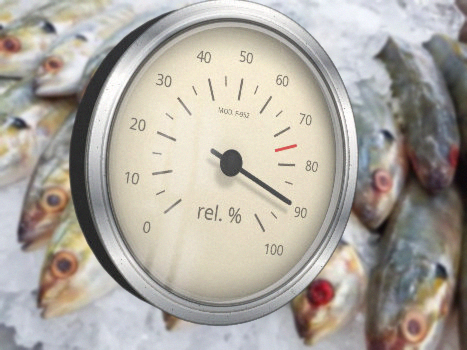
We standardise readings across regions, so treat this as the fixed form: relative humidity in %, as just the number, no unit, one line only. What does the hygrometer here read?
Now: 90
